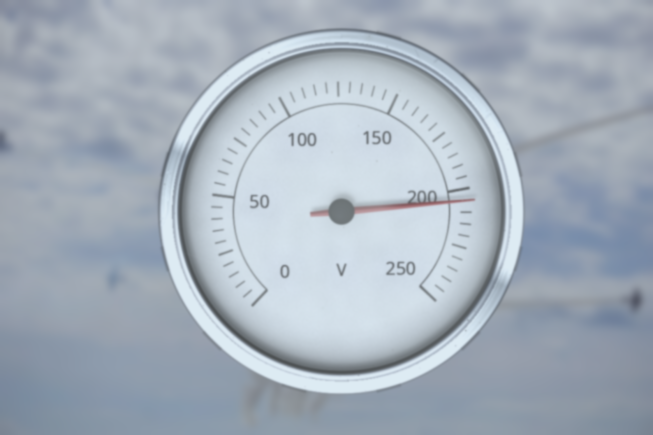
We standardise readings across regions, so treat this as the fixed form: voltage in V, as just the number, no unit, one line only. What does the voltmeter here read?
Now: 205
